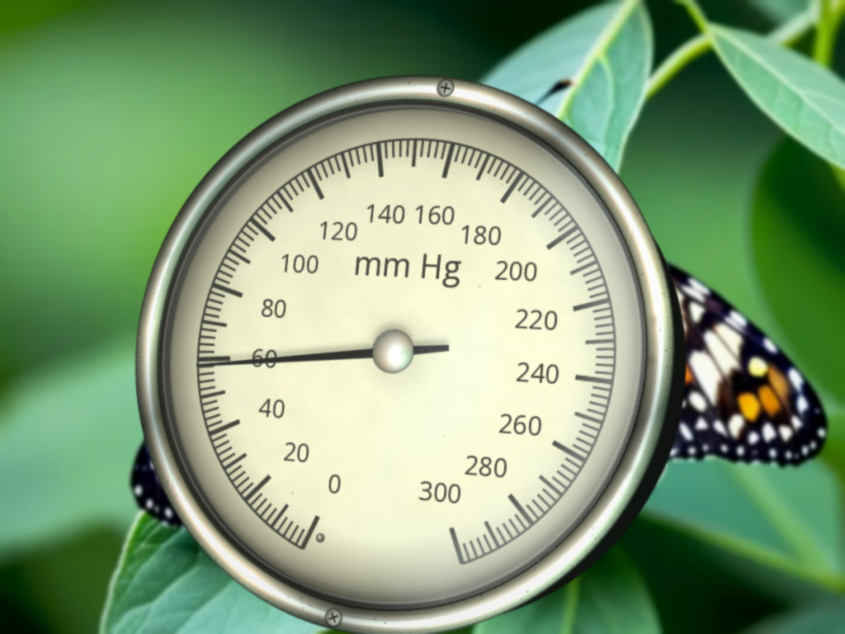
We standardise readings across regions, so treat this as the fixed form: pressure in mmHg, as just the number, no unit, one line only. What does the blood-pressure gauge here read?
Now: 58
